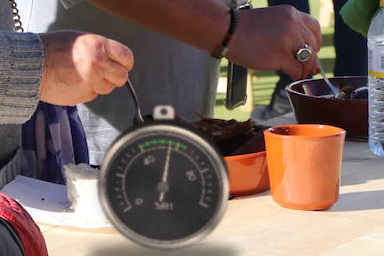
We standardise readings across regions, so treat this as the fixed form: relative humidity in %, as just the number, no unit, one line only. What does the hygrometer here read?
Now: 56
